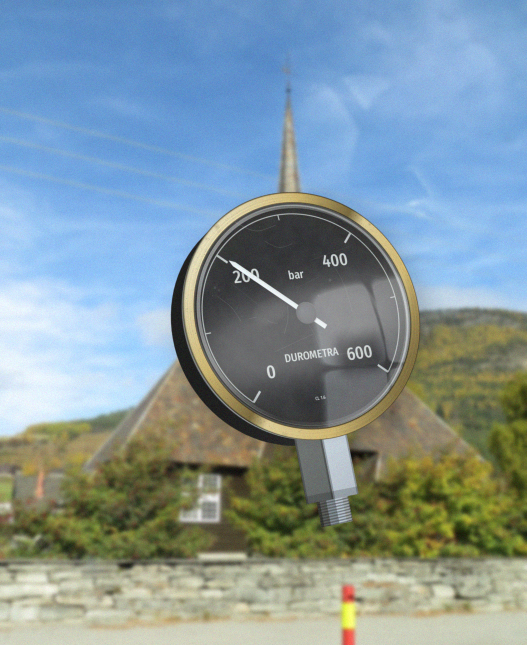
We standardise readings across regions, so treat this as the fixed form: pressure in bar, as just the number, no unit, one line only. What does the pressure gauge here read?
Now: 200
